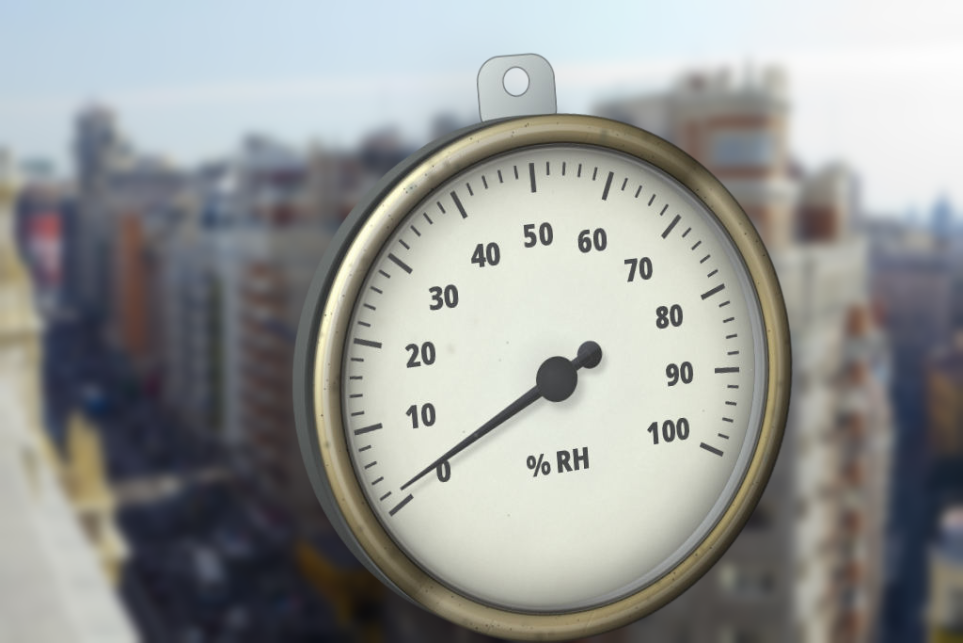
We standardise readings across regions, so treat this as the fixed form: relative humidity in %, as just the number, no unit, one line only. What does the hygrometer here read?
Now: 2
